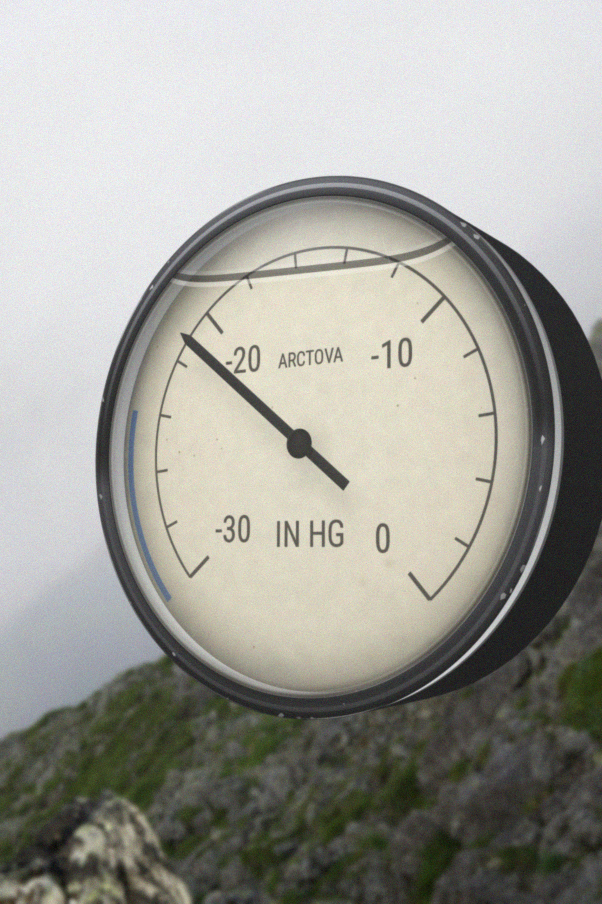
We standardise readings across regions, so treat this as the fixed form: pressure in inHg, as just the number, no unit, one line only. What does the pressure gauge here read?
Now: -21
